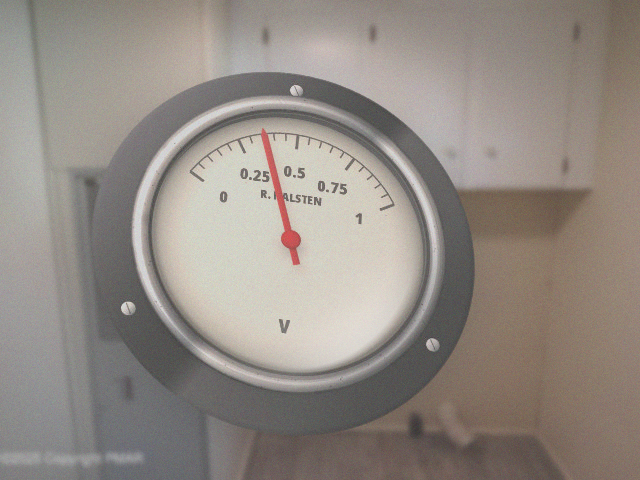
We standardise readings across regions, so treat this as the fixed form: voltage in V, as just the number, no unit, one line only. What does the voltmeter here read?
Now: 0.35
